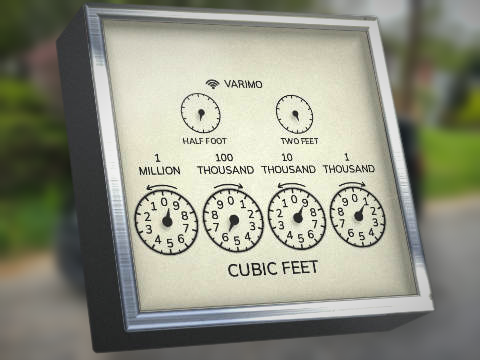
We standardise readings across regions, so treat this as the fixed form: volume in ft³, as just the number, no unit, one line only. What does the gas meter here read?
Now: 959100
